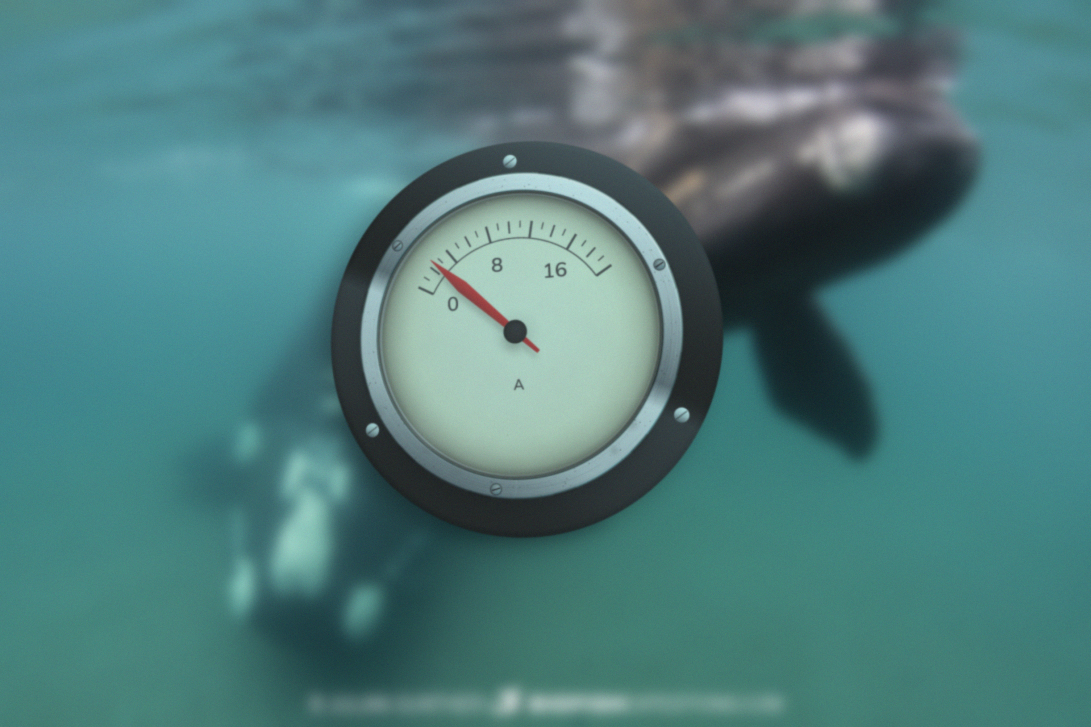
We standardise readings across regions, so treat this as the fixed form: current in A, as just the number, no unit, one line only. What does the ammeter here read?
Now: 2.5
